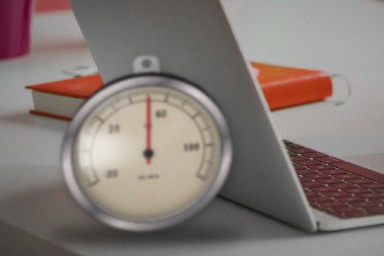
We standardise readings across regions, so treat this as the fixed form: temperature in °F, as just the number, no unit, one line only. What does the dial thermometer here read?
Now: 50
